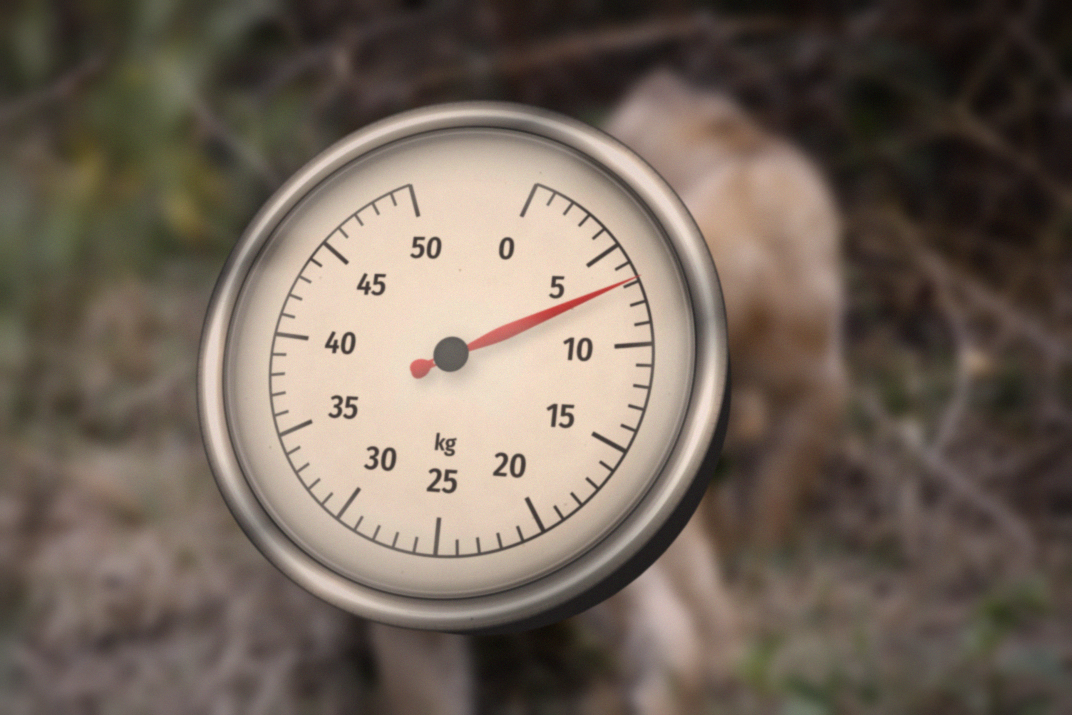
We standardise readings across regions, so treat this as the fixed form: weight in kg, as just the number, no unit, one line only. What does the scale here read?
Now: 7
